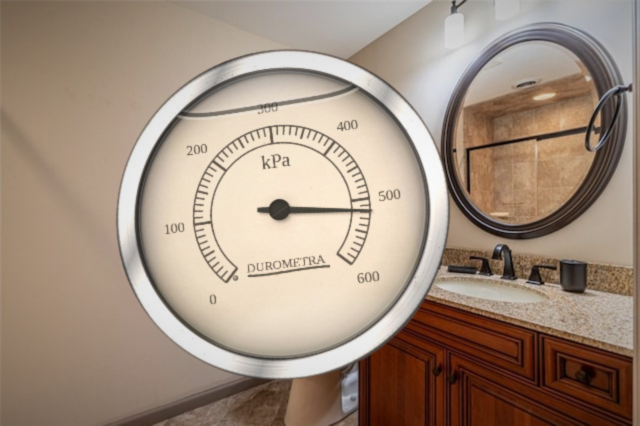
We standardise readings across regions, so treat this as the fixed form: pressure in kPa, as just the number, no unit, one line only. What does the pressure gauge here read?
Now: 520
